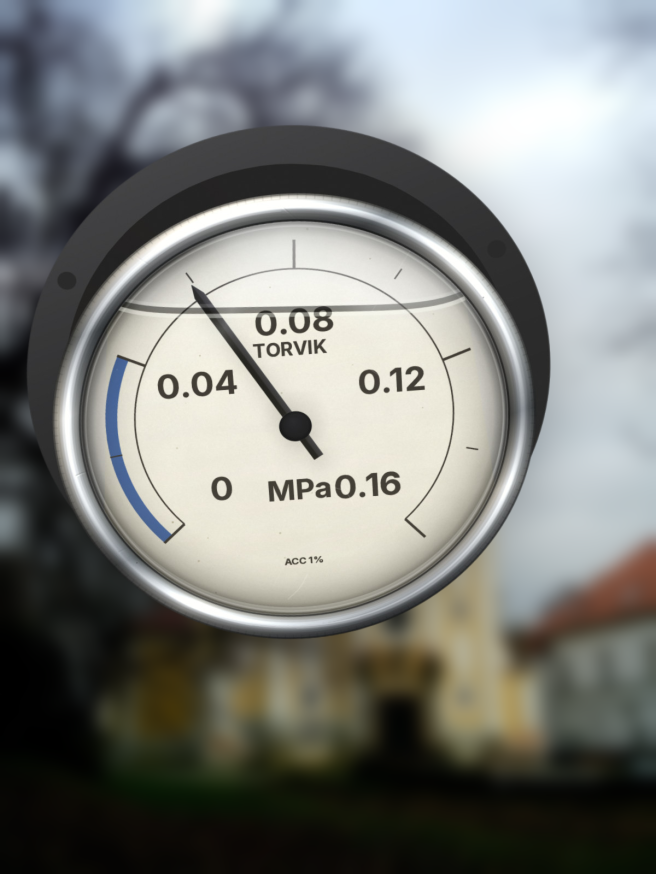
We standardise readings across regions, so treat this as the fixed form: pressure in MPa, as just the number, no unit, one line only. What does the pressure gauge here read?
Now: 0.06
